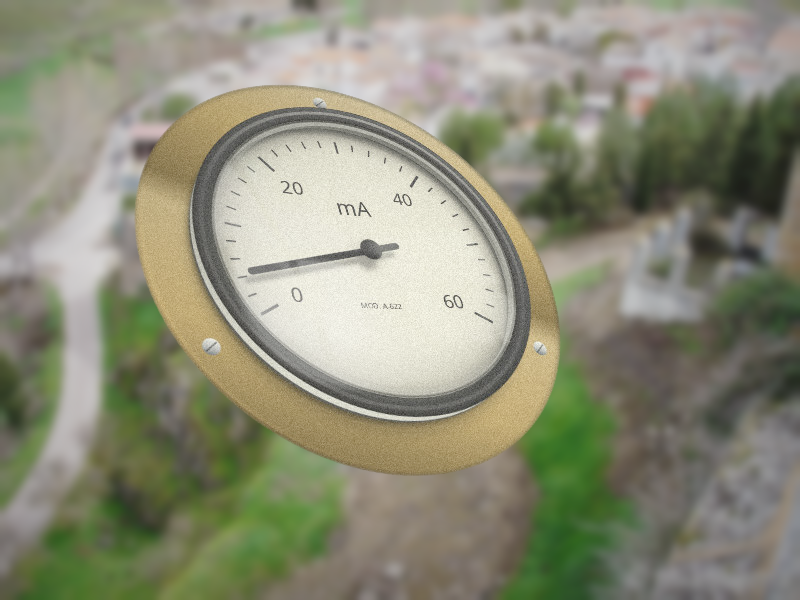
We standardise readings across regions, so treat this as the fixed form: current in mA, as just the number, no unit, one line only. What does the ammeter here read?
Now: 4
